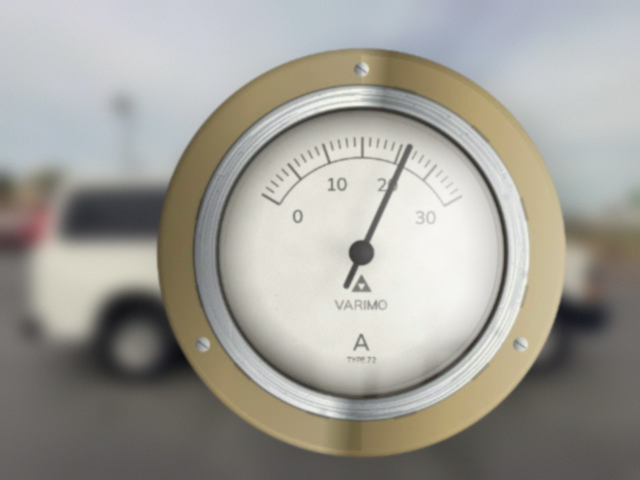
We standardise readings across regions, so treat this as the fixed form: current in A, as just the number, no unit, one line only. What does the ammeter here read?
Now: 21
